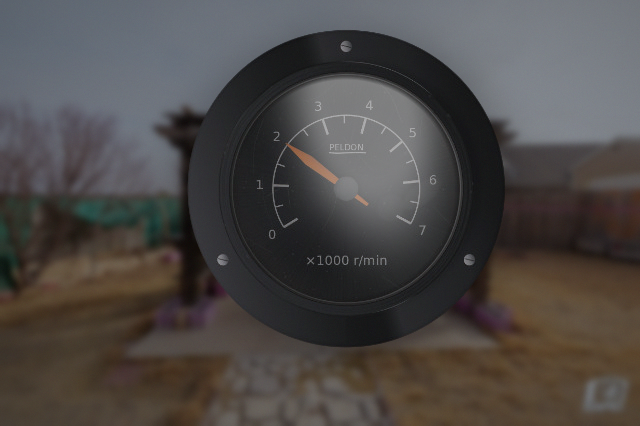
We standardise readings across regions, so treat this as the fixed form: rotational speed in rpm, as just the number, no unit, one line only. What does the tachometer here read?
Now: 2000
